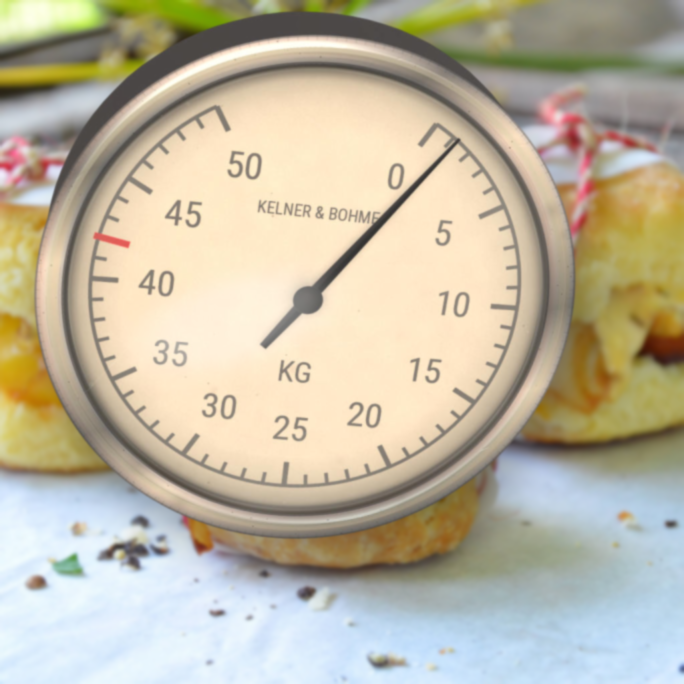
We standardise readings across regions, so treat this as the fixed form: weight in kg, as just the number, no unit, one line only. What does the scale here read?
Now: 1
